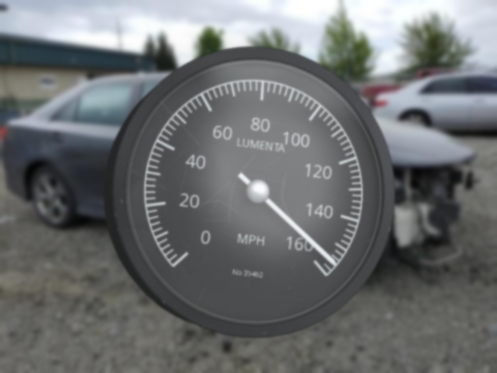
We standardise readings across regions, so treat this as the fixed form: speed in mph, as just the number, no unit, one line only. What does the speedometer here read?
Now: 156
